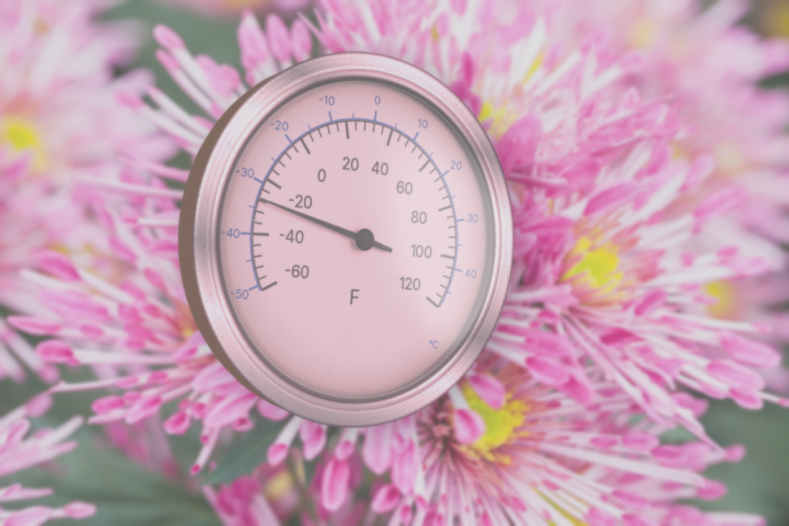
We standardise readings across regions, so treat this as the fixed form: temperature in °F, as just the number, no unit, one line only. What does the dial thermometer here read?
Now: -28
